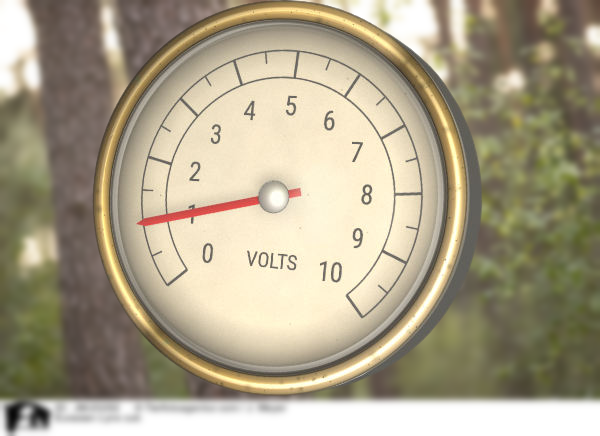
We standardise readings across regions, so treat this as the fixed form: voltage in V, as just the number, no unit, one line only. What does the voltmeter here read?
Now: 1
